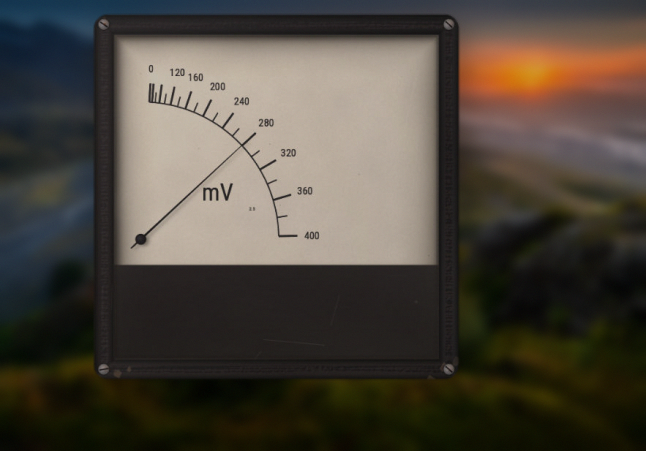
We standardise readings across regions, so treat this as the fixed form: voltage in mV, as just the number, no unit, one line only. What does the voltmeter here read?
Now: 280
